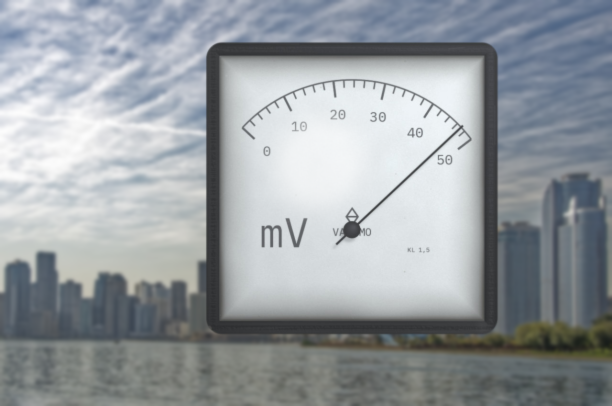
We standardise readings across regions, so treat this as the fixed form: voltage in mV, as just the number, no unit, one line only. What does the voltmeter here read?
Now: 47
